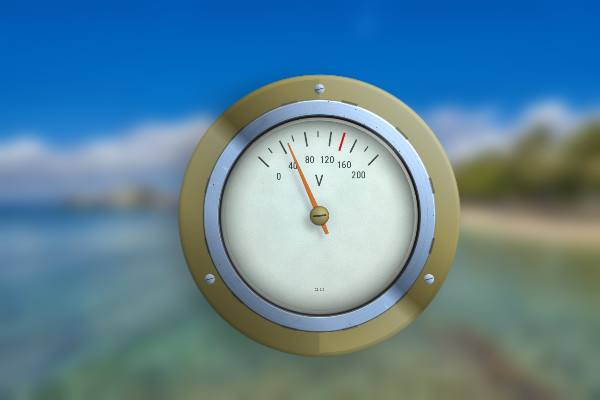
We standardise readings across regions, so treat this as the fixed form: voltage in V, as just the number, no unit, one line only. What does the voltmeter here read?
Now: 50
